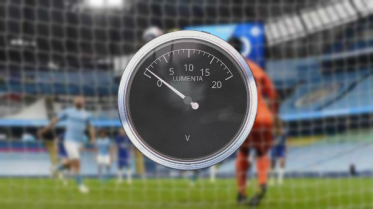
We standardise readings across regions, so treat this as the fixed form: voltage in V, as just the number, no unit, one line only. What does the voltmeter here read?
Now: 1
